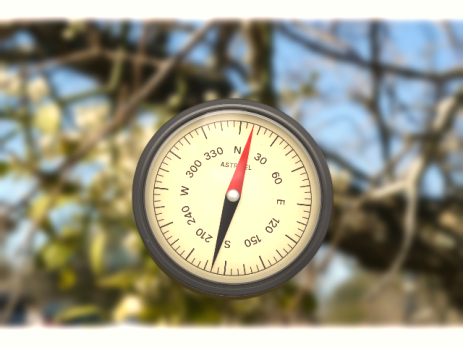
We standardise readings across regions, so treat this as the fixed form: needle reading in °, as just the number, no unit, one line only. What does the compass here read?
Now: 10
